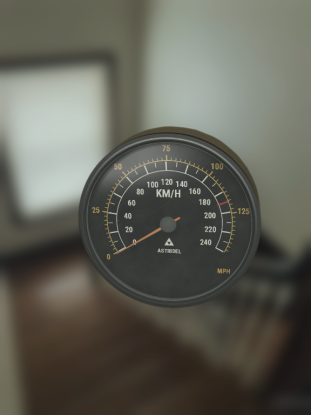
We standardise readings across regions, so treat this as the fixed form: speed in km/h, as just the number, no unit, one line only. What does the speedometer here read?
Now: 0
